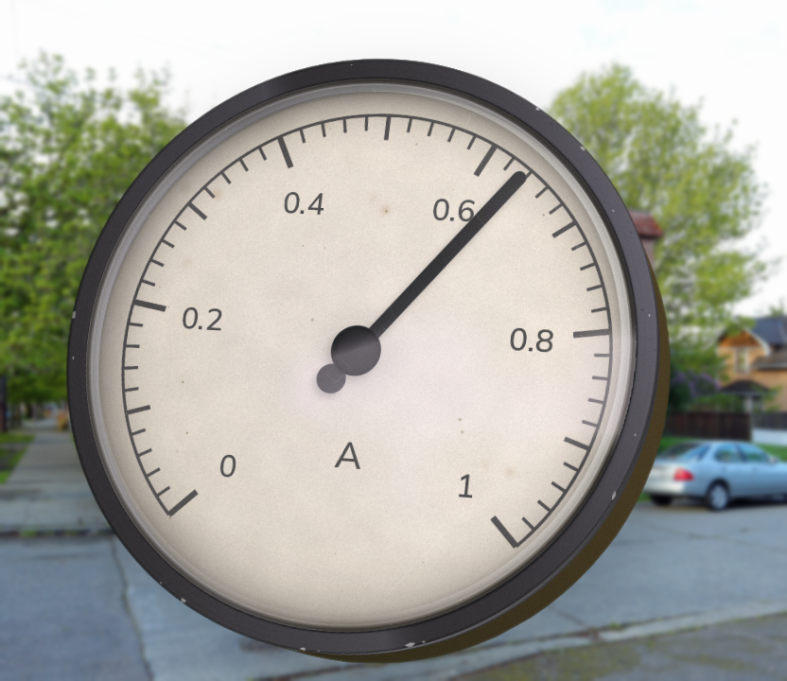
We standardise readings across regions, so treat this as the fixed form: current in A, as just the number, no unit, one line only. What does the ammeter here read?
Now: 0.64
